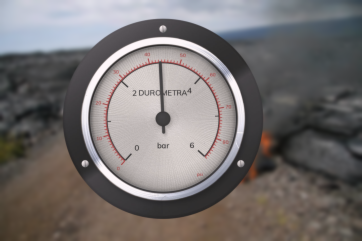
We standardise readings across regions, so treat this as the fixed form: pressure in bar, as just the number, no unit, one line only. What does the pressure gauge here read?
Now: 3
